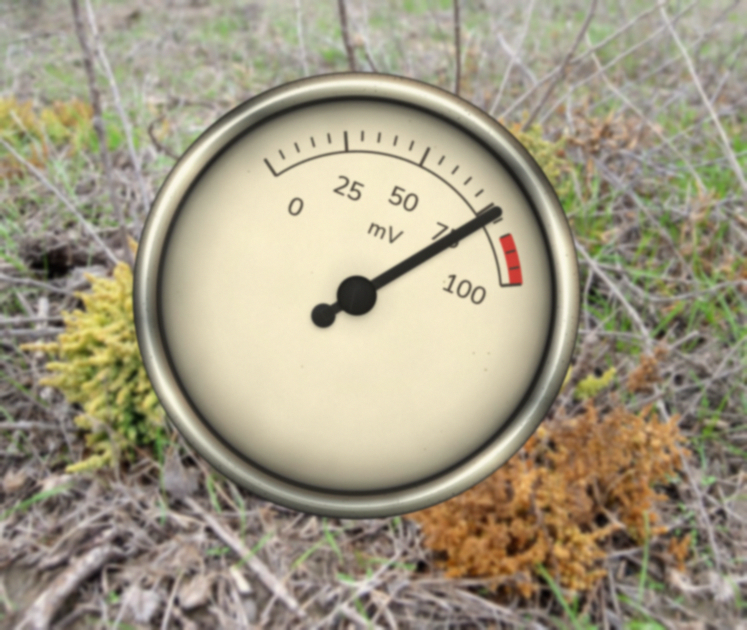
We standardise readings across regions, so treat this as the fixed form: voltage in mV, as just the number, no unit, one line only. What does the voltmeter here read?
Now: 77.5
